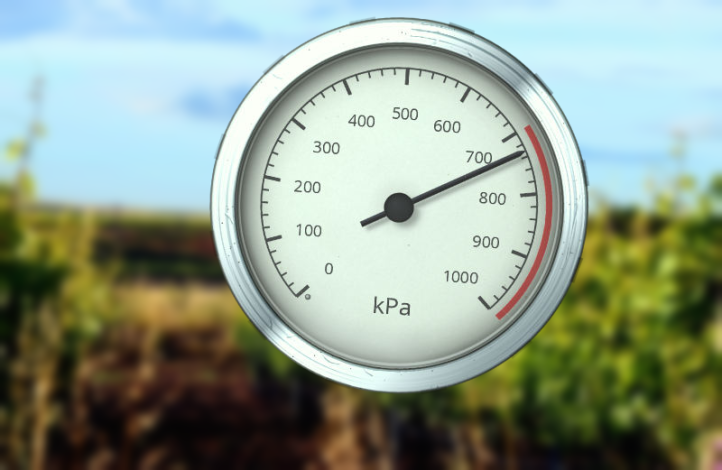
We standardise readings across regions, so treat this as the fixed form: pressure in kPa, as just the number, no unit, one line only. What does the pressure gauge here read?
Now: 730
